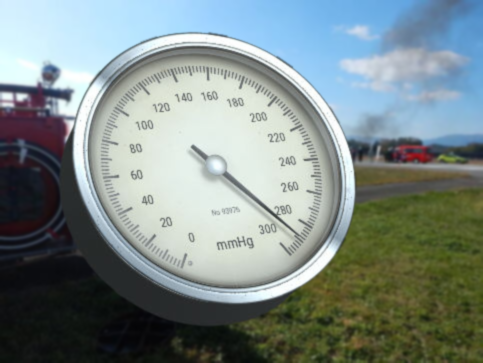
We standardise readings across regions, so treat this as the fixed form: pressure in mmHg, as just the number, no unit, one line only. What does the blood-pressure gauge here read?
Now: 290
